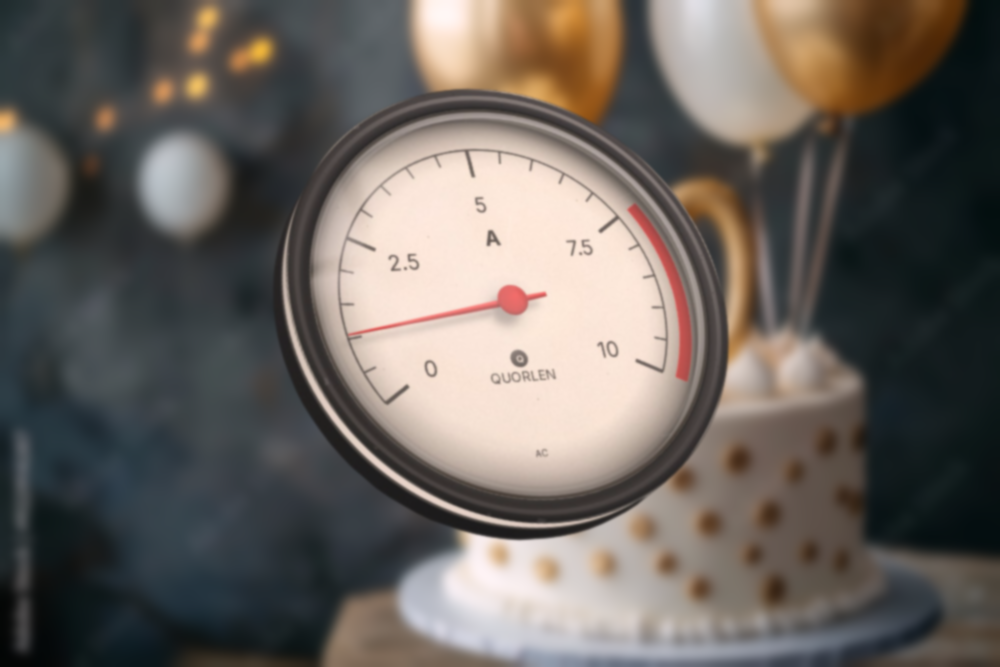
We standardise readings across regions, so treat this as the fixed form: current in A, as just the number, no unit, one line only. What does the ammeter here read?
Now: 1
